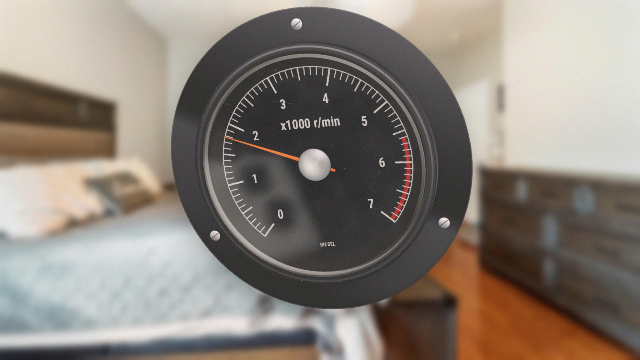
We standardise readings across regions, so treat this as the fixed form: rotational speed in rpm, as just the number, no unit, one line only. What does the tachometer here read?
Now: 1800
